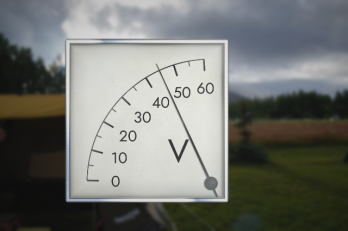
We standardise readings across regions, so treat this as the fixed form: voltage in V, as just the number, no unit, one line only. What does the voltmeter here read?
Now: 45
